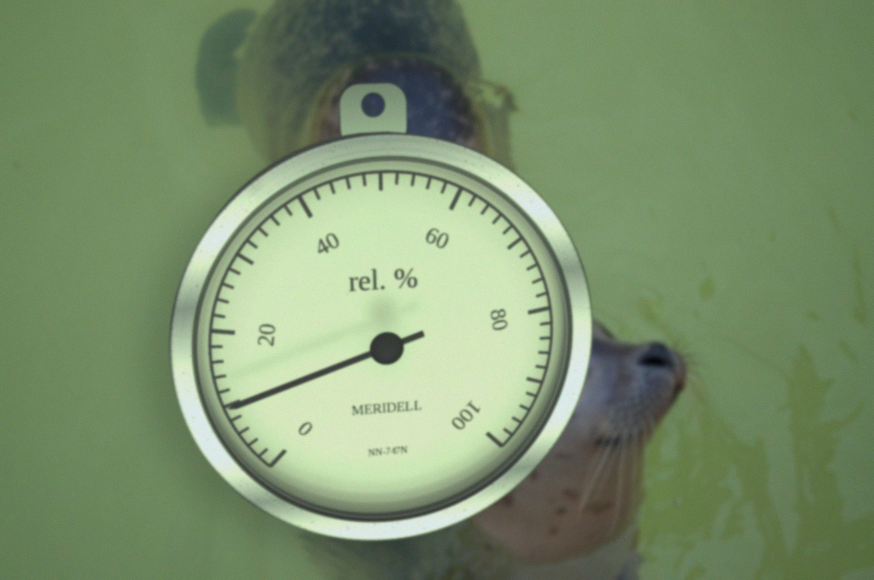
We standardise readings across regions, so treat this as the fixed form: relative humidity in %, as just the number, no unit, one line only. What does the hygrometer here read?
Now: 10
